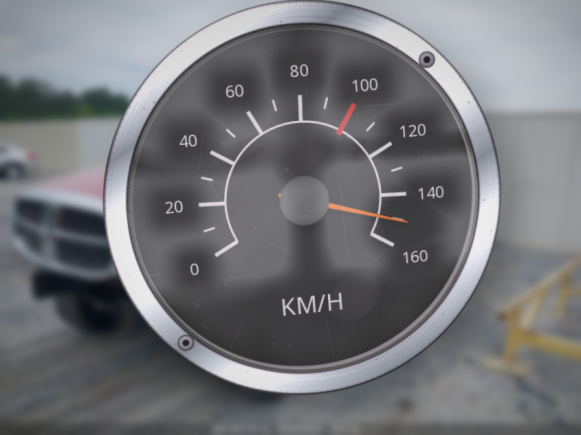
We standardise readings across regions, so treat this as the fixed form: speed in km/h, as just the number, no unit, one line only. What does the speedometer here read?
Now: 150
